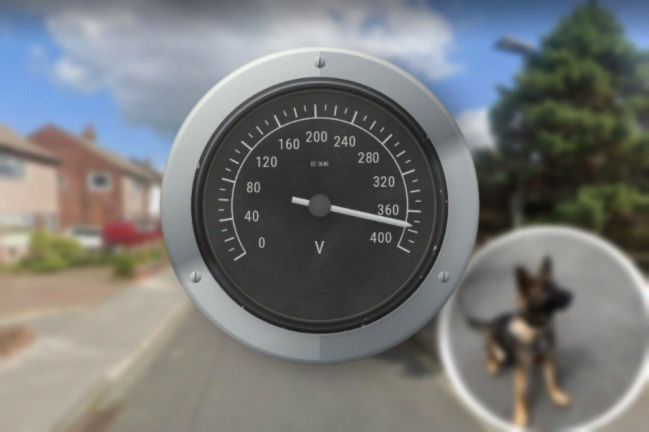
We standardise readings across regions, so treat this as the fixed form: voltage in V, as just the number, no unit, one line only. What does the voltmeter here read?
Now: 375
